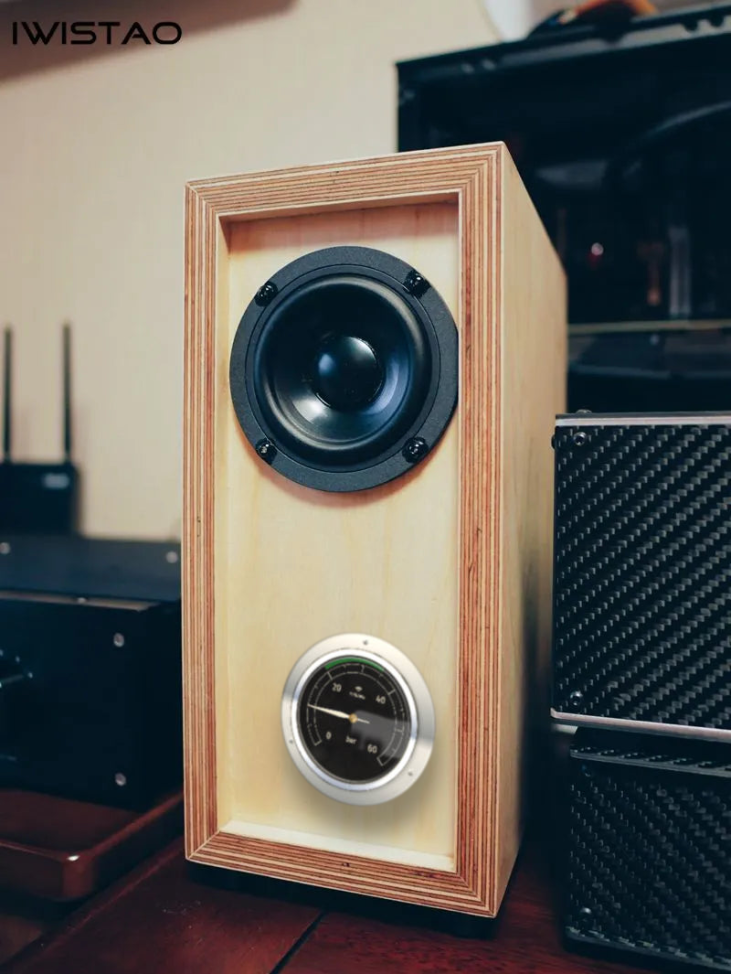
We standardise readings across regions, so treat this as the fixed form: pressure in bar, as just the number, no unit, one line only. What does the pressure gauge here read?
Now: 10
